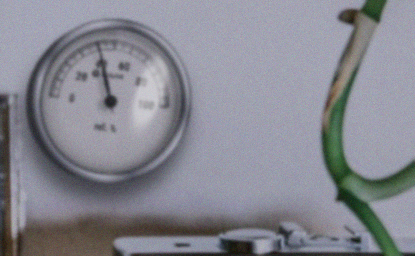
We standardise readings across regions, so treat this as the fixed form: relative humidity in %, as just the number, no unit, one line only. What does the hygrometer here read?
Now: 40
